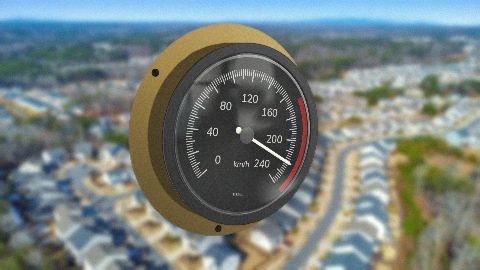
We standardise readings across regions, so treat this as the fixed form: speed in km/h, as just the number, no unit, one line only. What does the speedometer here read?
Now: 220
